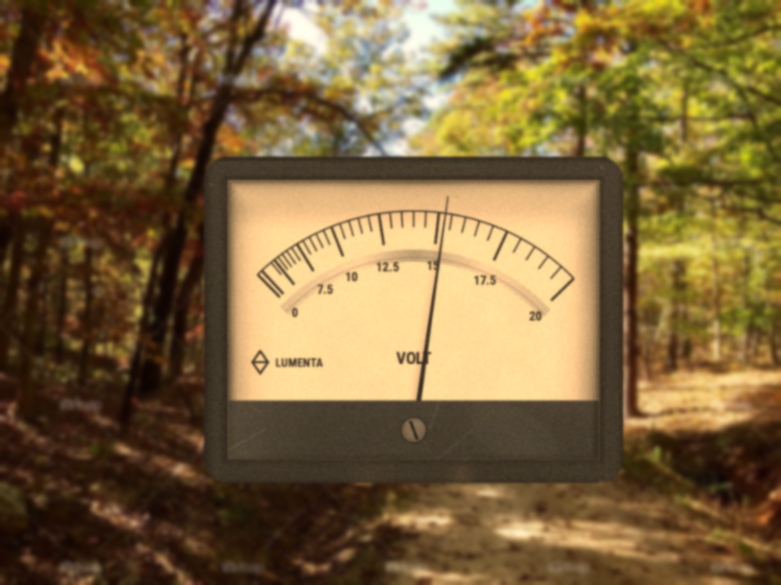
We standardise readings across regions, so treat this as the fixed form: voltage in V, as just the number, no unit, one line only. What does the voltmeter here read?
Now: 15.25
